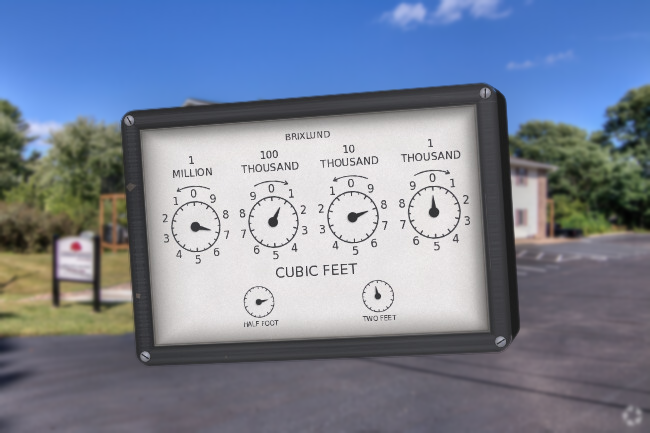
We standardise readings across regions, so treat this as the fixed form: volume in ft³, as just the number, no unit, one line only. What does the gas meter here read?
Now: 708000
